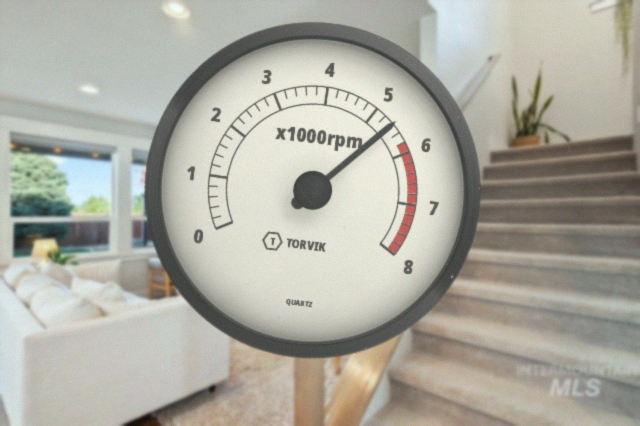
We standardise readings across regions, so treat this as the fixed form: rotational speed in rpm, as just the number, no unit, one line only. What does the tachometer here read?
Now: 5400
